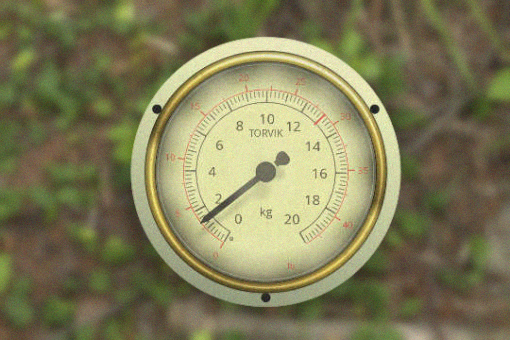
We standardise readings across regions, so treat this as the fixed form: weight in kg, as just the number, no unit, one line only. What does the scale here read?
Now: 1.4
